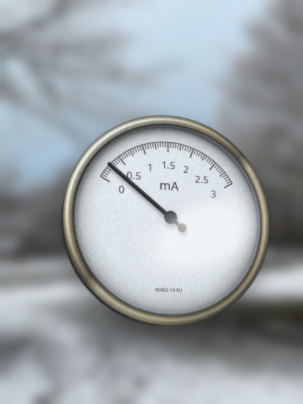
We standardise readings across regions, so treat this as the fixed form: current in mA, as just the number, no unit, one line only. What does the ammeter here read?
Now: 0.25
